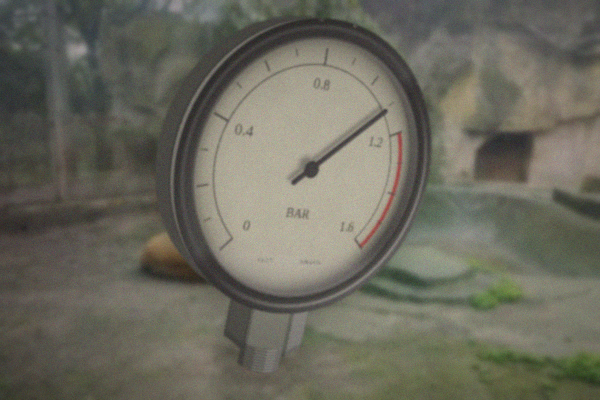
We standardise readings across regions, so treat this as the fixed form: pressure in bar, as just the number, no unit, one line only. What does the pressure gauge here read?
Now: 1.1
